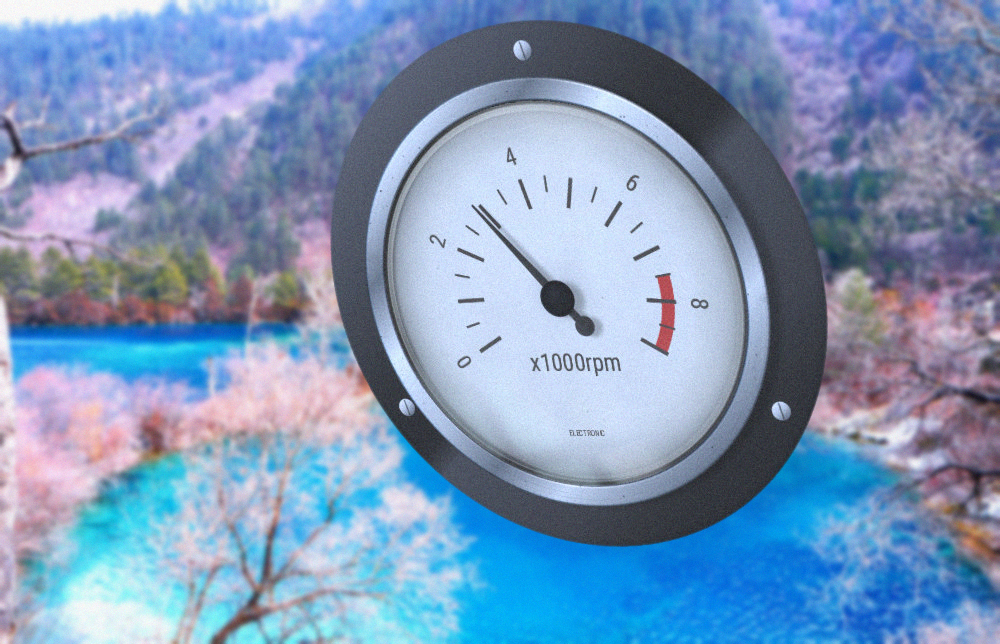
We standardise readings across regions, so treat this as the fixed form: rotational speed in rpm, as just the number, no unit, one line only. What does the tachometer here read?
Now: 3000
